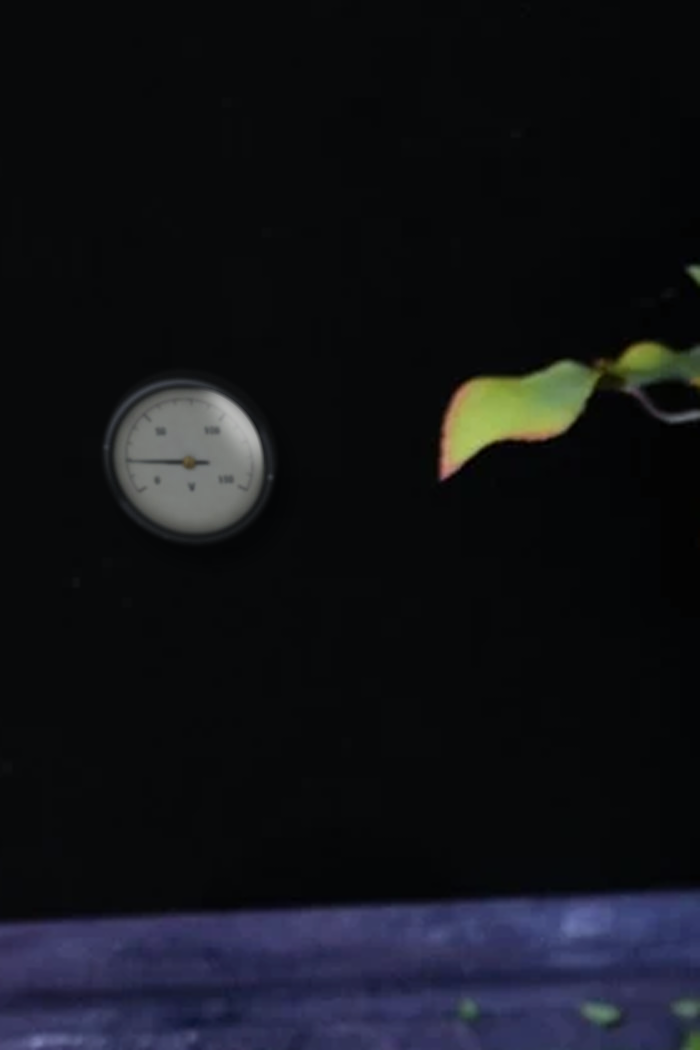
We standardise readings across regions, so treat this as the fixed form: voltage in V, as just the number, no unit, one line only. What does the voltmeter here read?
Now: 20
